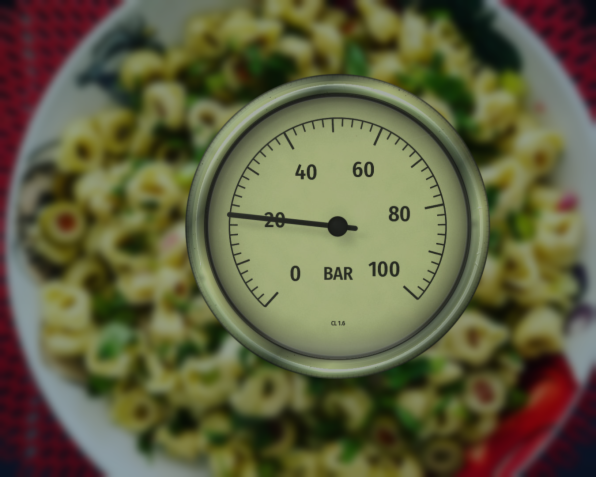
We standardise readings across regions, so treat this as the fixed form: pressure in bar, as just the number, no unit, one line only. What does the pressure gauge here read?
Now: 20
